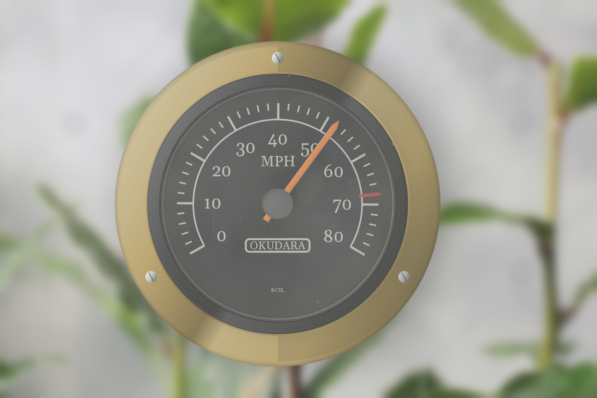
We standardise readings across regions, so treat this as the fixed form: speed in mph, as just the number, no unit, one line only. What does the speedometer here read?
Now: 52
